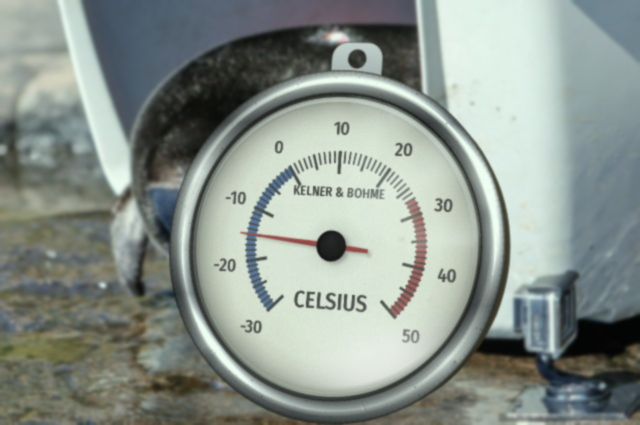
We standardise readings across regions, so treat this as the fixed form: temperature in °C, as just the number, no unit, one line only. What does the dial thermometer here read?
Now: -15
